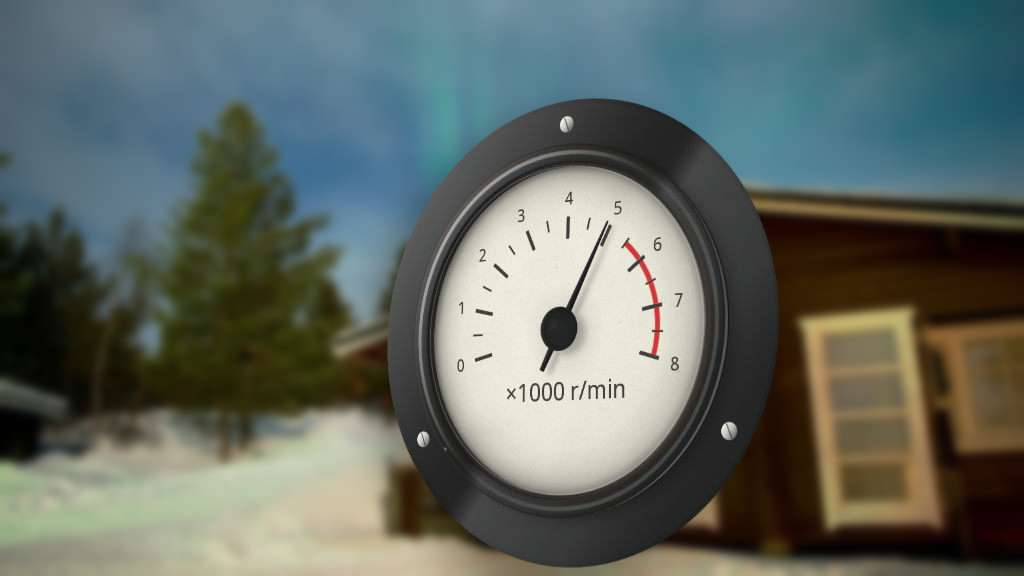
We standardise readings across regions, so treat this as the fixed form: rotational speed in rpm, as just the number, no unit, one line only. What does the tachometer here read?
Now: 5000
